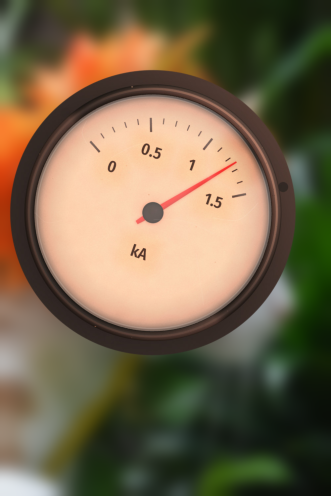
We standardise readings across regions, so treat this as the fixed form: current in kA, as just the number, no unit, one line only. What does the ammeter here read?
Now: 1.25
